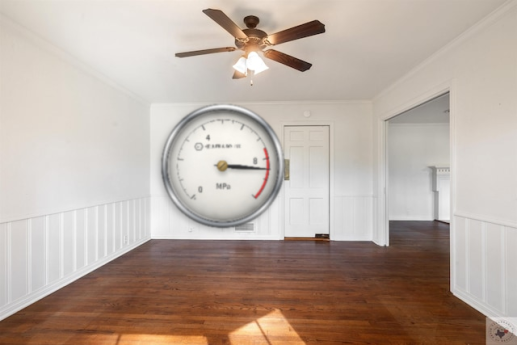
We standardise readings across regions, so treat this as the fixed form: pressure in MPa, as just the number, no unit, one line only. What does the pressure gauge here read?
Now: 8.5
